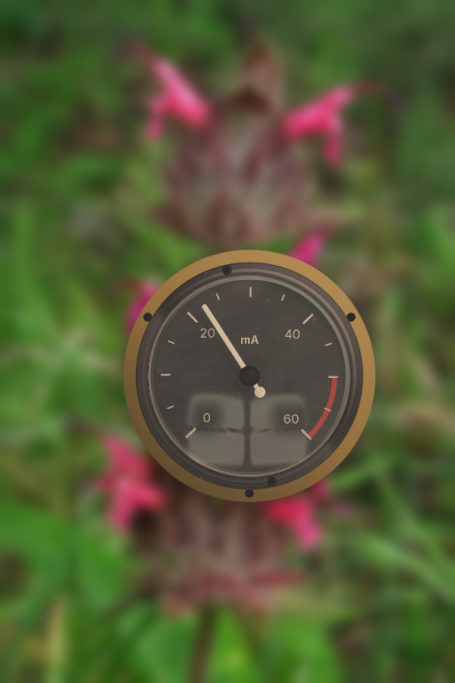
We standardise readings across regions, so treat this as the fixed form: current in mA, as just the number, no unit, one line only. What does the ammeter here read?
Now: 22.5
